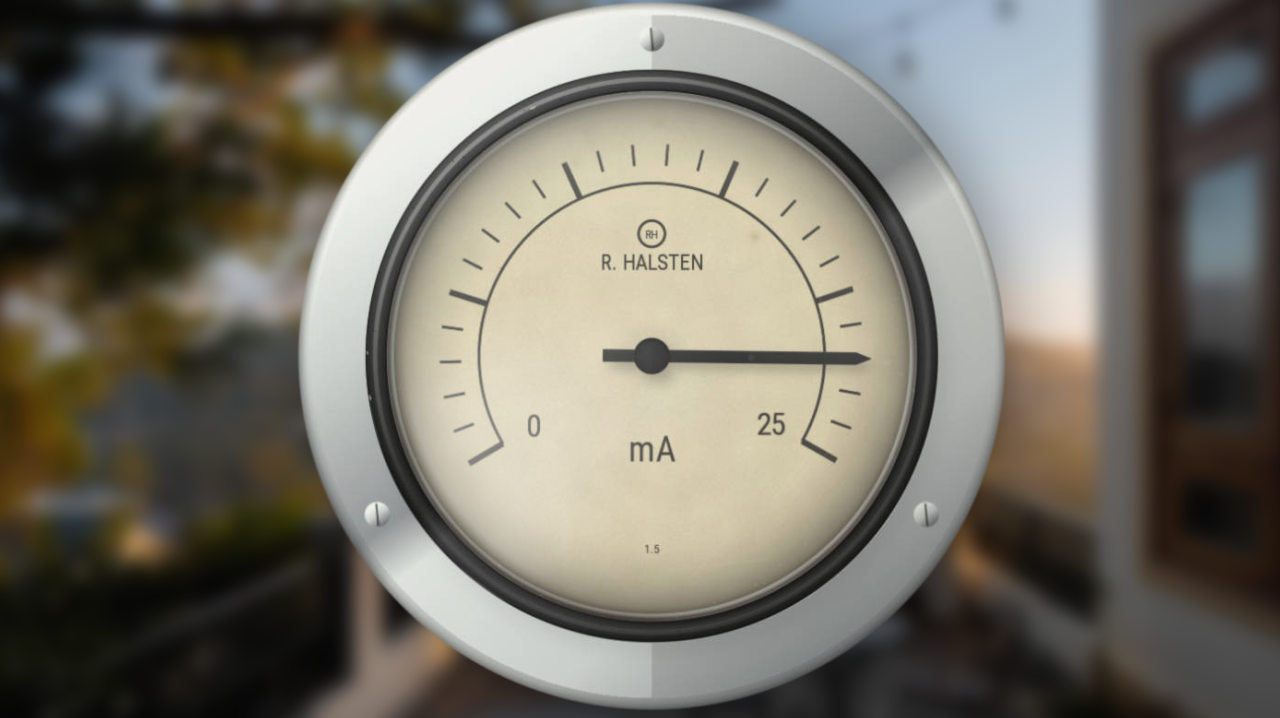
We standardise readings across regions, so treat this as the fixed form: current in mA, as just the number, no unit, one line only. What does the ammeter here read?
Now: 22
